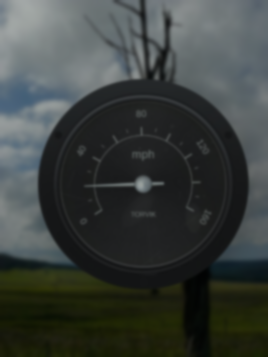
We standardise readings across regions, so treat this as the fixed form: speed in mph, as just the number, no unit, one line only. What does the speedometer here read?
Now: 20
